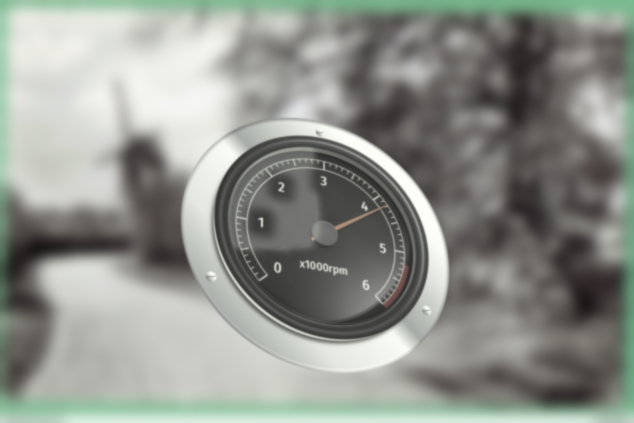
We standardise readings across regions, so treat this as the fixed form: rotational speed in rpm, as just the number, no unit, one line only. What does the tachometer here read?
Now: 4200
